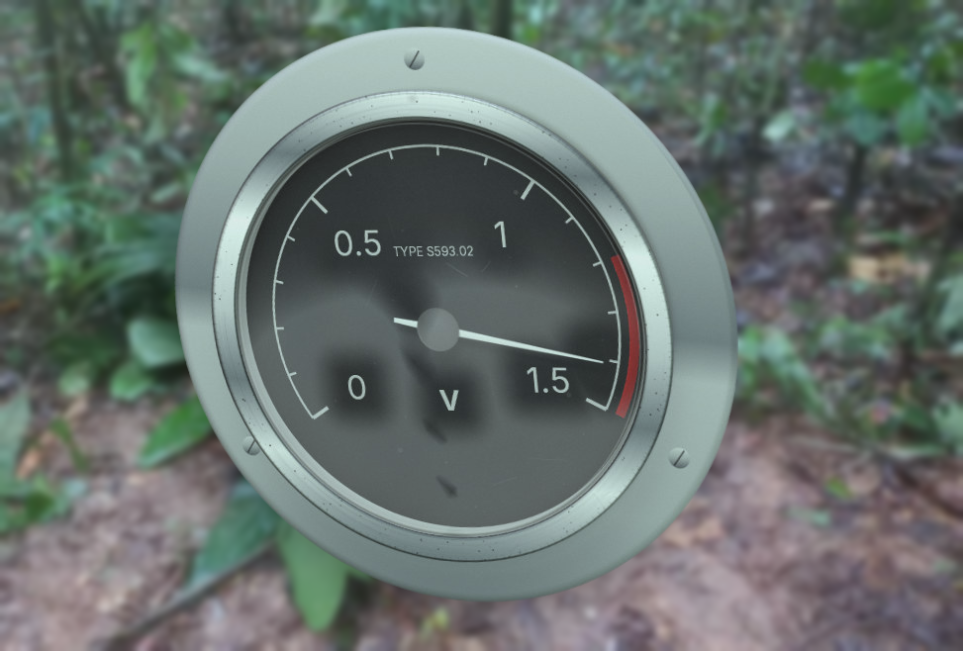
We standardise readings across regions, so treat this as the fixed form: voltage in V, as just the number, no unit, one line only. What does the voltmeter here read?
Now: 1.4
